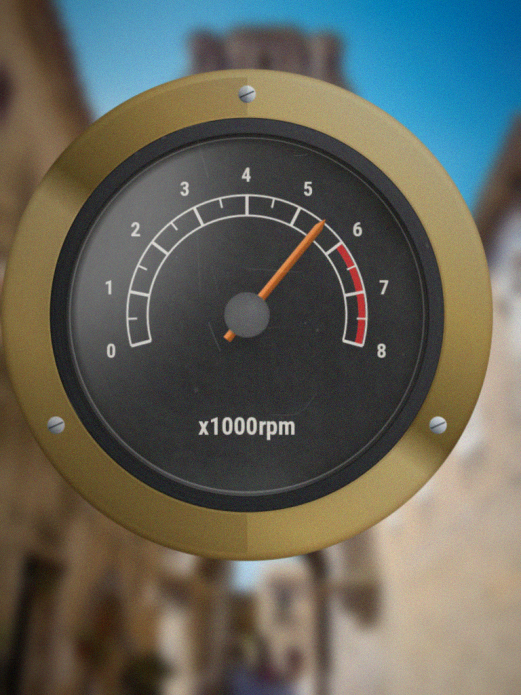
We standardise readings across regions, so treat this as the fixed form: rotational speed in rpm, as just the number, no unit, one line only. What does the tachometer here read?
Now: 5500
